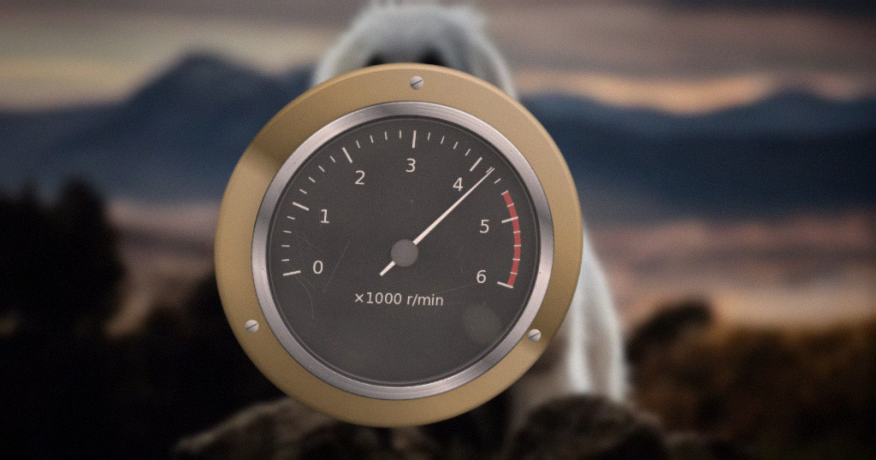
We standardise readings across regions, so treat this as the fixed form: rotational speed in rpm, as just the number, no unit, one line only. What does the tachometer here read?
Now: 4200
